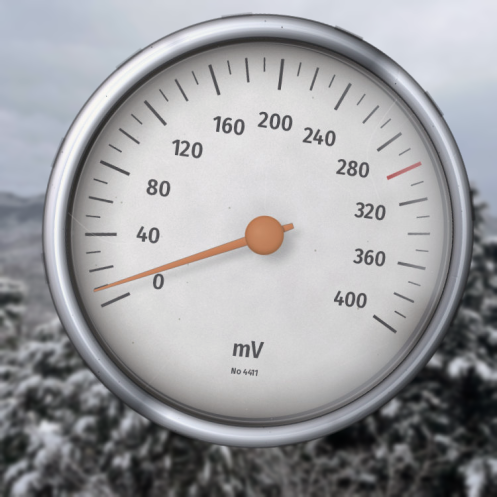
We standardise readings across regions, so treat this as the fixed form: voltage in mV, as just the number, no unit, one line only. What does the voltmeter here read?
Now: 10
